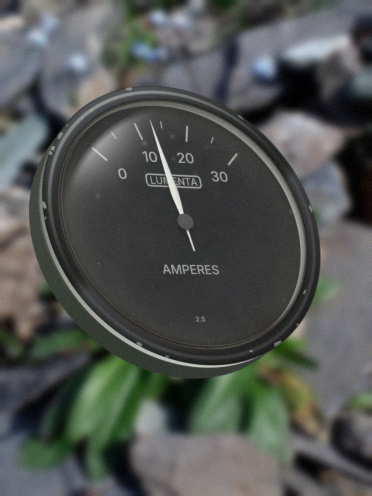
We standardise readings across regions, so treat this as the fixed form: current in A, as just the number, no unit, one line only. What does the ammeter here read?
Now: 12.5
